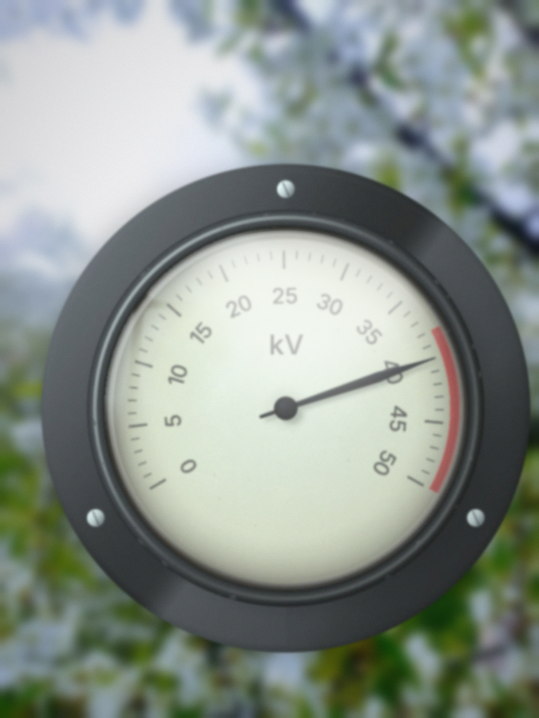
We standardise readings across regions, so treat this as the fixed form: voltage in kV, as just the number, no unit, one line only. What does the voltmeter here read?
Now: 40
